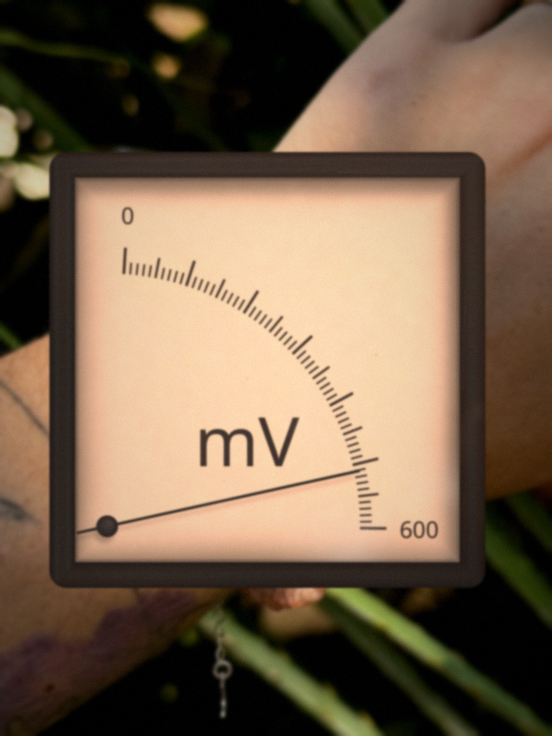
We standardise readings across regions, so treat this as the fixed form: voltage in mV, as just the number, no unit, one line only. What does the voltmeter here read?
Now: 510
